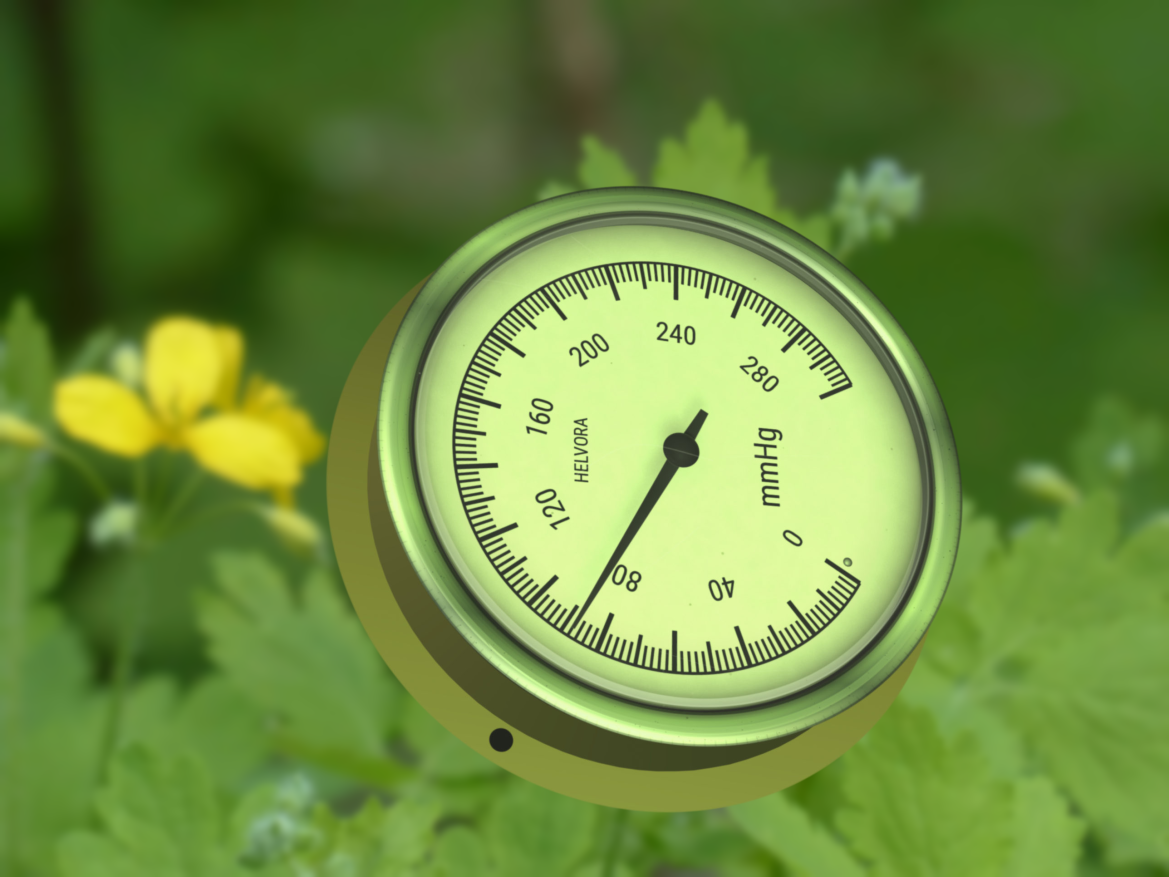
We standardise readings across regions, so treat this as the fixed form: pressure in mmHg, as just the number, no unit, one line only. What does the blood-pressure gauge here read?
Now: 88
